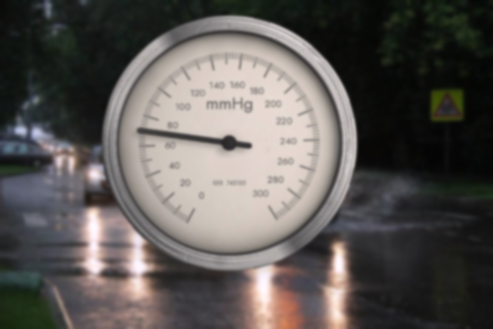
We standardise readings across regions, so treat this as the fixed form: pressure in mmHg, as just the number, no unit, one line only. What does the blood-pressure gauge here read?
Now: 70
